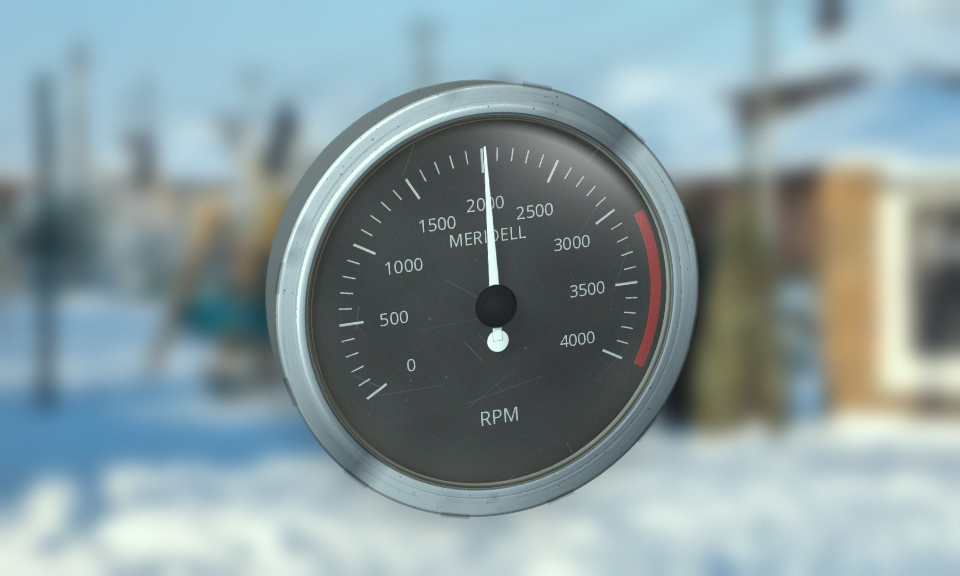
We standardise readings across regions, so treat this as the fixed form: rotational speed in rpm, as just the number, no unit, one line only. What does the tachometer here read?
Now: 2000
